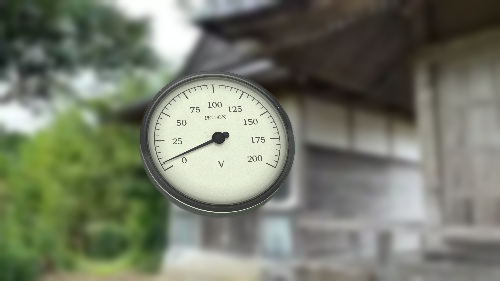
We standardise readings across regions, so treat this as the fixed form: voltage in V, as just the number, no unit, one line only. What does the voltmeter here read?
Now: 5
